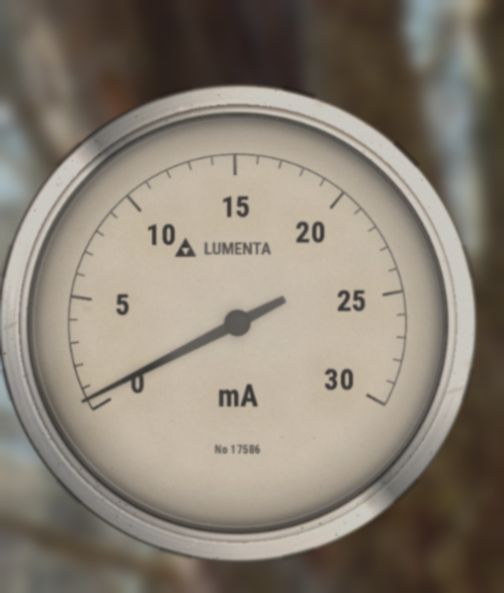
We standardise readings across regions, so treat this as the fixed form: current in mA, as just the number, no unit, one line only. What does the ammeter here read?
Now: 0.5
